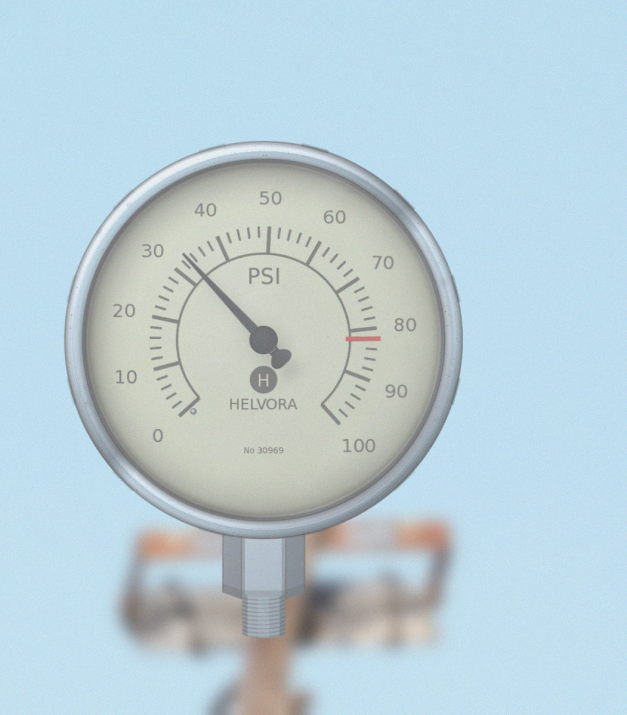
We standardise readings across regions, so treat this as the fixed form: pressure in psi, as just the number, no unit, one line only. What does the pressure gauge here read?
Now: 33
